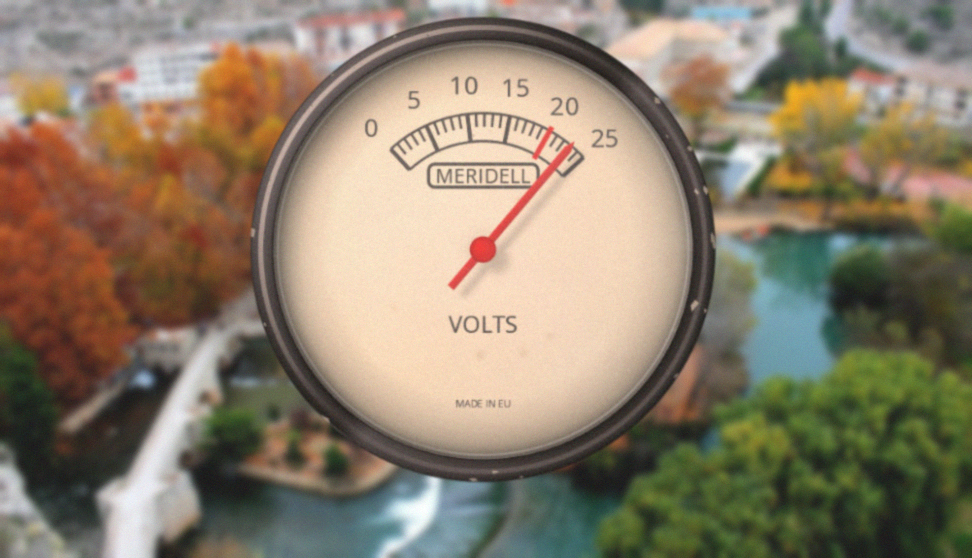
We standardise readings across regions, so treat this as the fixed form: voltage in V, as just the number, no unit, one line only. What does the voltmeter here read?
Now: 23
